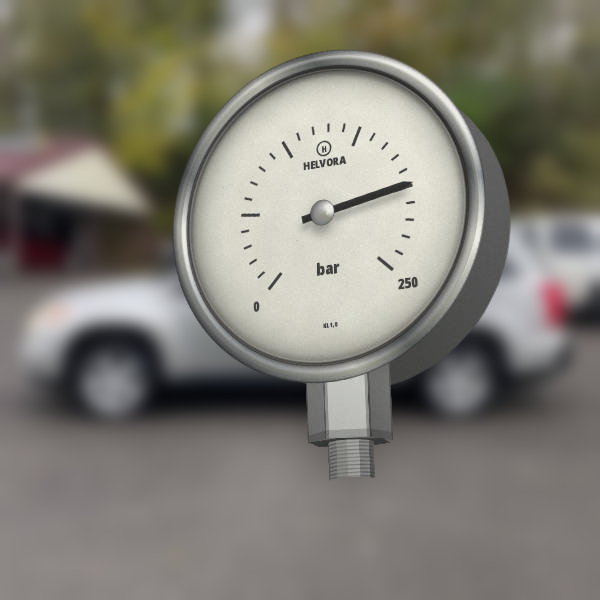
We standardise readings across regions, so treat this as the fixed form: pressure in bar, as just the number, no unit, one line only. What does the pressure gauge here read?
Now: 200
